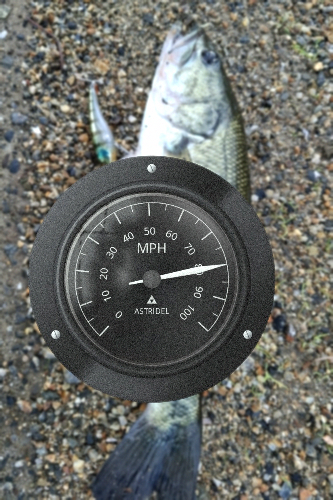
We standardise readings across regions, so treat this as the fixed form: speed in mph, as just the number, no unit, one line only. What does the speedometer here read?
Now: 80
